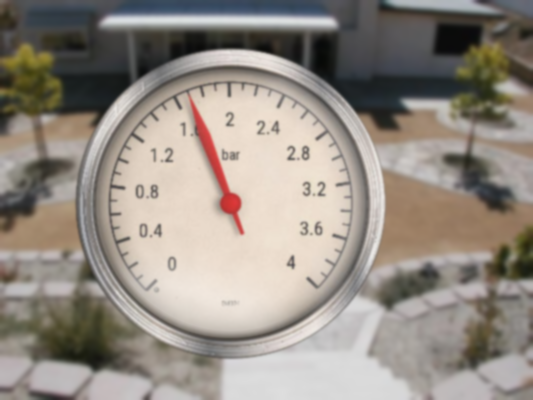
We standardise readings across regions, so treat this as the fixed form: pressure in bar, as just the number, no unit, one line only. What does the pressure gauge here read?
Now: 1.7
